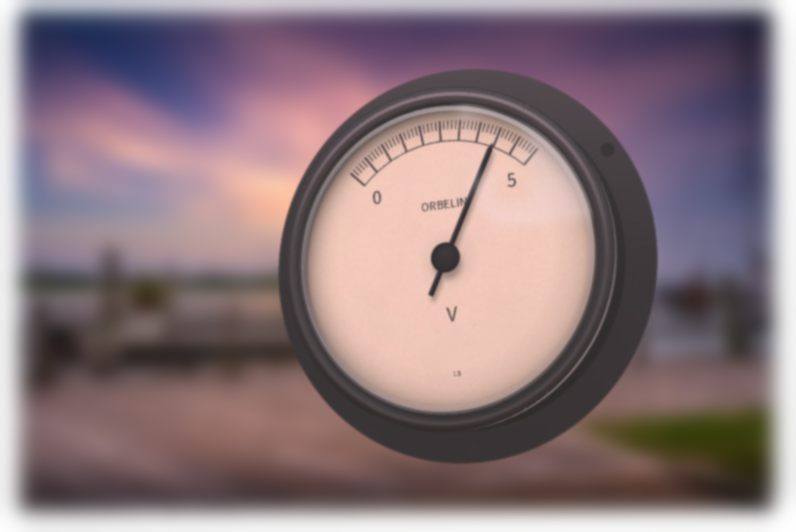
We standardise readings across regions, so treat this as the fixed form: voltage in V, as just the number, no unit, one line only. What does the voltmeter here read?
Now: 4
